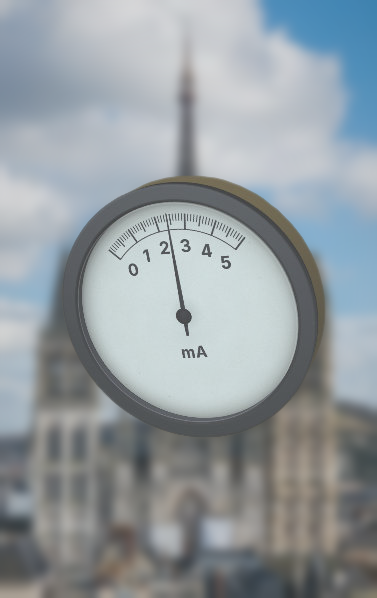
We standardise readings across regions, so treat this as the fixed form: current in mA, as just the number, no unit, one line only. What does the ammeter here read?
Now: 2.5
